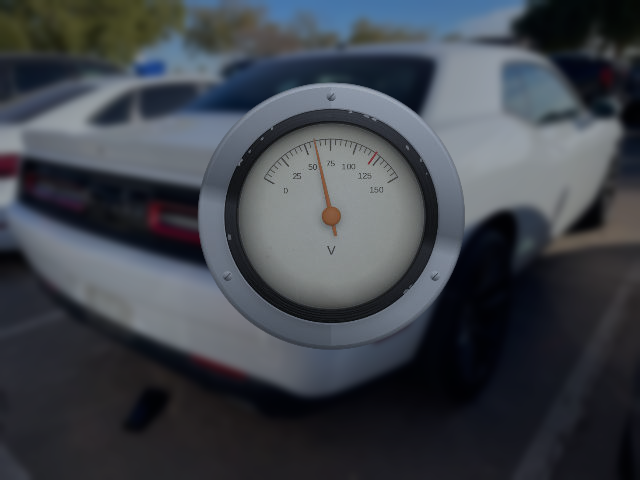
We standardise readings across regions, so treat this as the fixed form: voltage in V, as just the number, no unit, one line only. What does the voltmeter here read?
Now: 60
